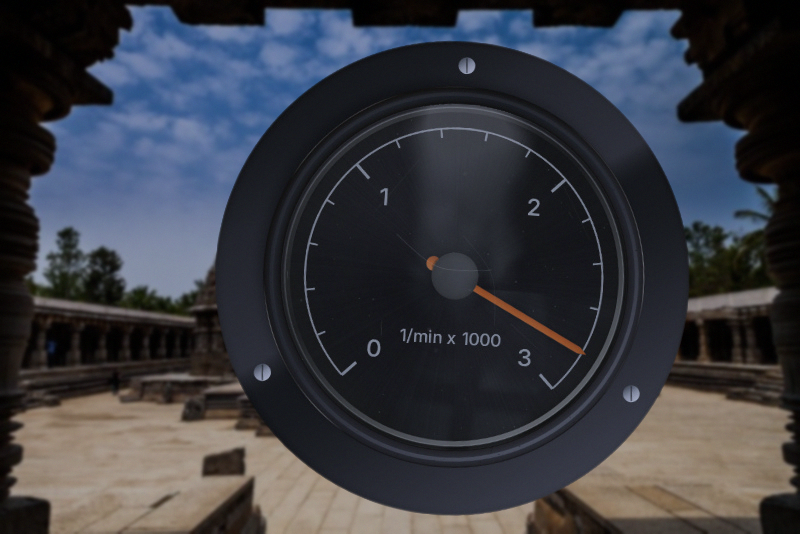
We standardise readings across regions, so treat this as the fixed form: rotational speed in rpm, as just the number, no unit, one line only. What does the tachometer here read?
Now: 2800
